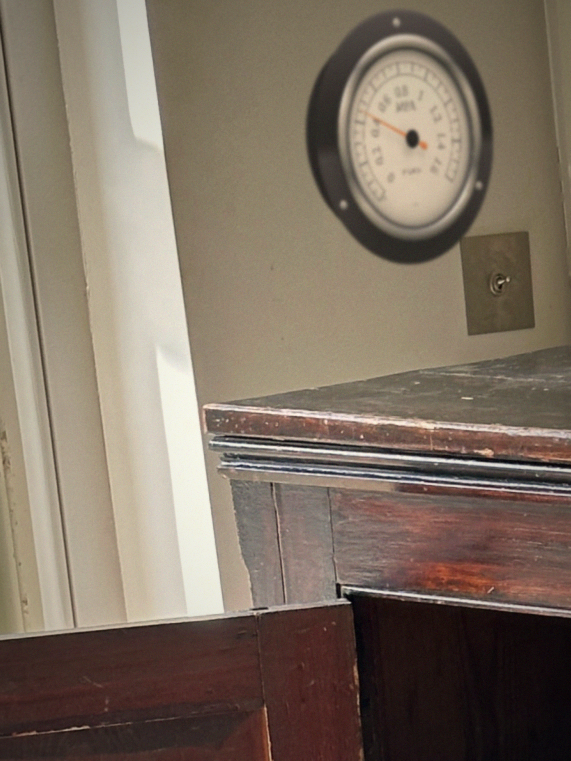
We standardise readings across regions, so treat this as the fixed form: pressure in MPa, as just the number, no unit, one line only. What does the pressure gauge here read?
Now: 0.45
